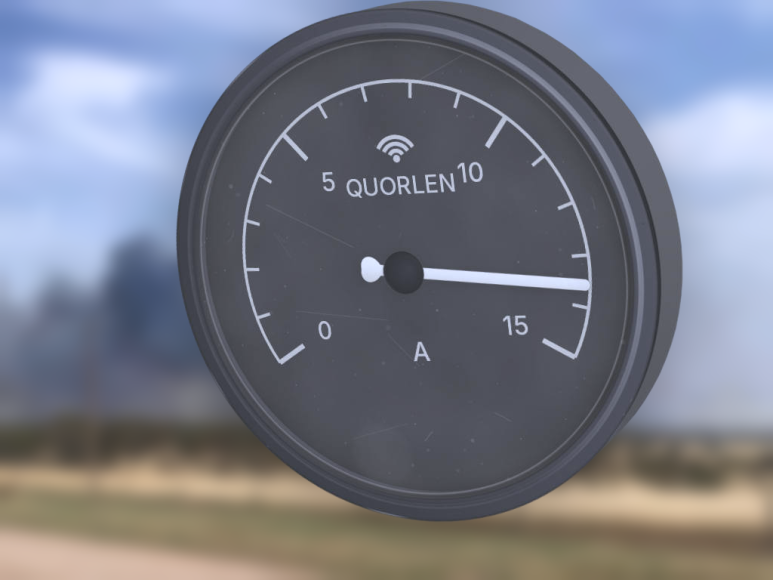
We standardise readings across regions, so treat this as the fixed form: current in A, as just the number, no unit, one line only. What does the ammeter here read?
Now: 13.5
